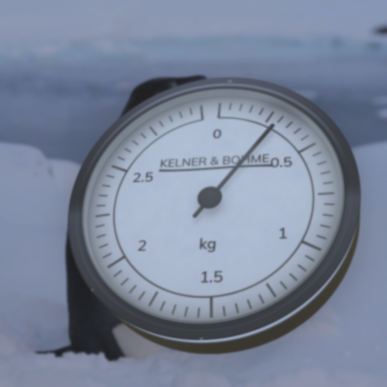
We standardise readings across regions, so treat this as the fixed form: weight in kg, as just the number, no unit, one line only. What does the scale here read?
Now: 0.3
